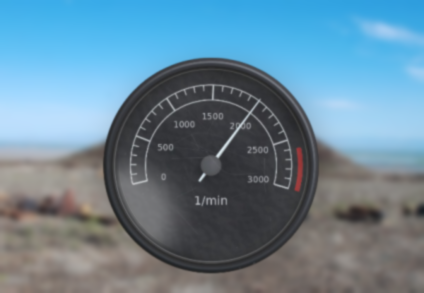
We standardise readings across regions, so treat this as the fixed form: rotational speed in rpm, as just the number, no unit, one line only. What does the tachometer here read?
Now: 2000
